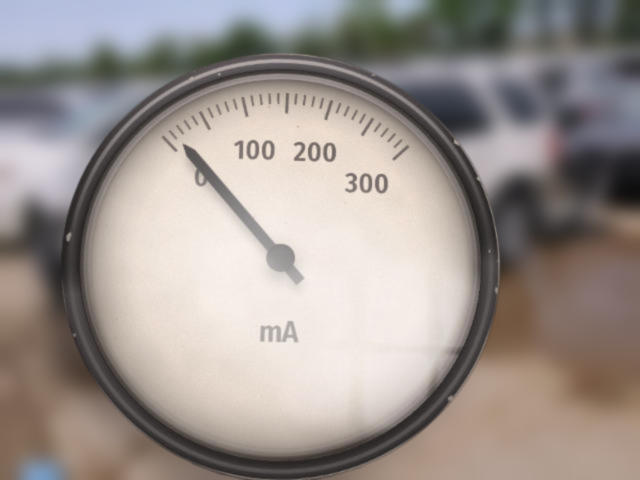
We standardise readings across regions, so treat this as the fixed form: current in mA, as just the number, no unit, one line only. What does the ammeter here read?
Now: 10
